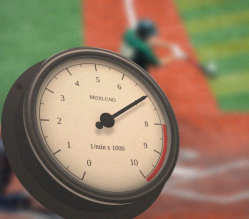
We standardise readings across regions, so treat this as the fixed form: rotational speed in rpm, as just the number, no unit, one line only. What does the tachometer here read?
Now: 7000
